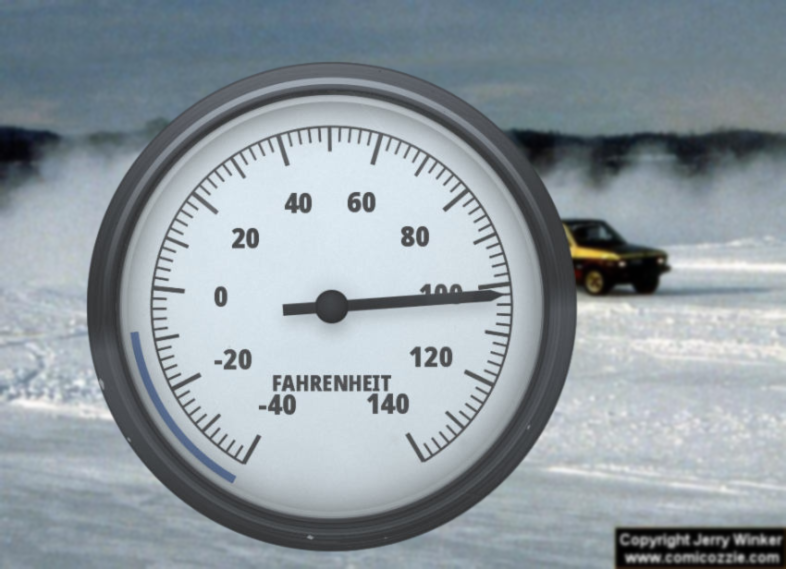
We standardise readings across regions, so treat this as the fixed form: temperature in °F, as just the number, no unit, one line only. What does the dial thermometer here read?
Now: 102
